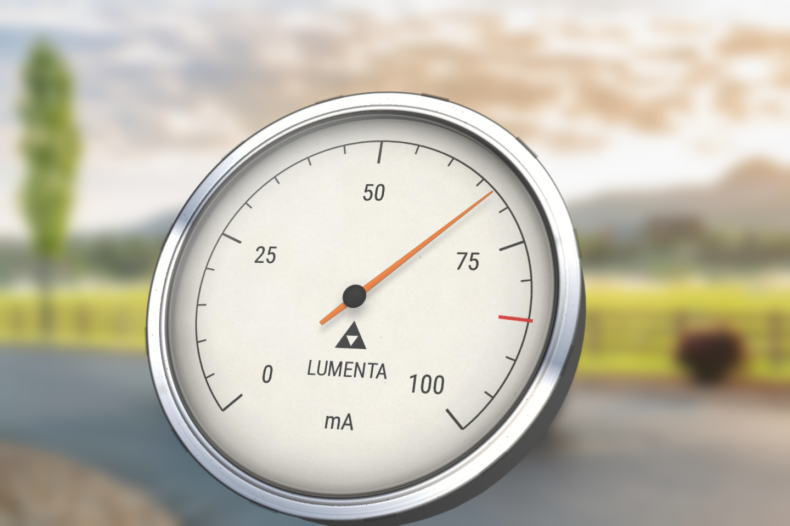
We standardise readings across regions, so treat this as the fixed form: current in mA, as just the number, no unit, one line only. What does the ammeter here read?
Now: 67.5
